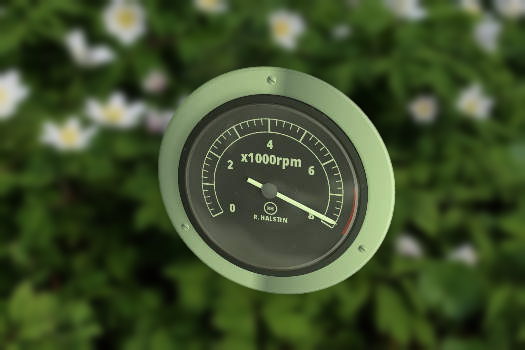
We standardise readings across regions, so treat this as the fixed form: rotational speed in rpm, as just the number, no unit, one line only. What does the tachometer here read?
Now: 7800
